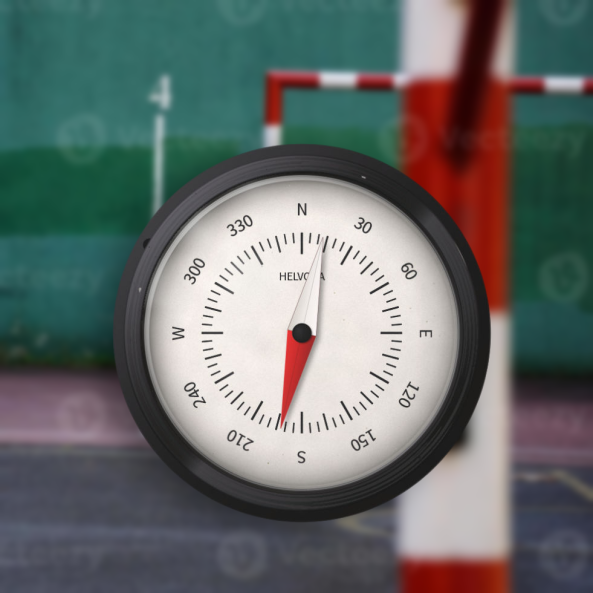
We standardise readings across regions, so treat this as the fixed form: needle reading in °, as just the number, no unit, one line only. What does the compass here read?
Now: 192.5
